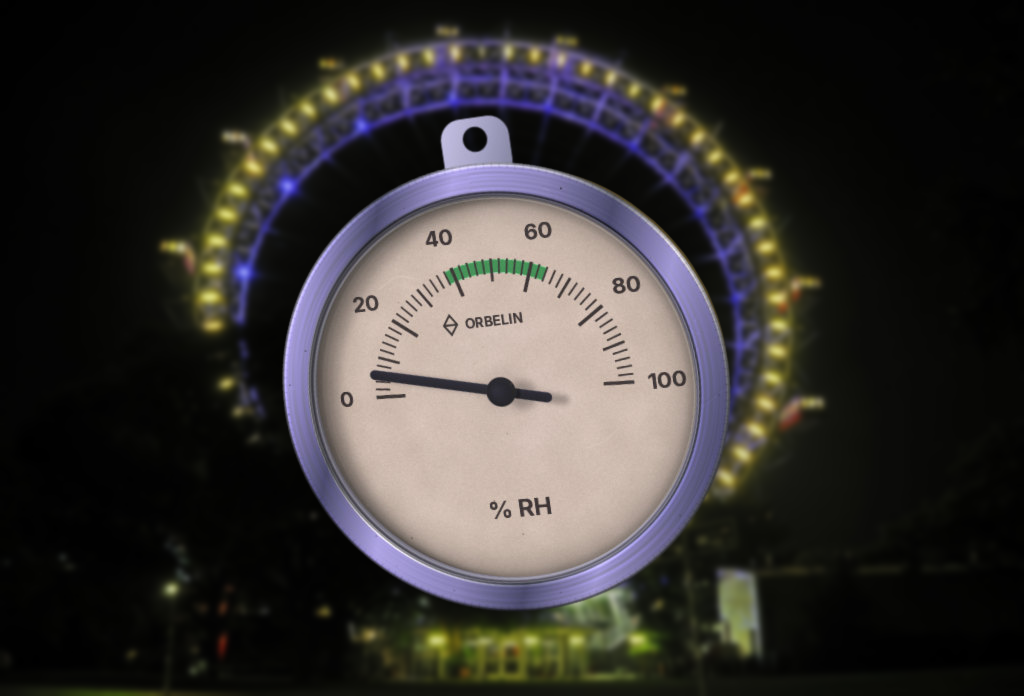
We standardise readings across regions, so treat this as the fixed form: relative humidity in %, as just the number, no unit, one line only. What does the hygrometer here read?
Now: 6
